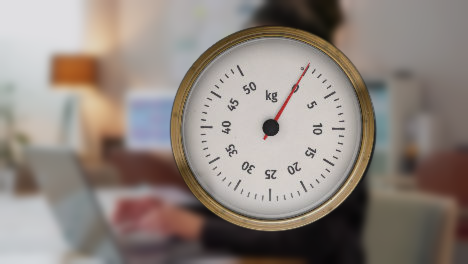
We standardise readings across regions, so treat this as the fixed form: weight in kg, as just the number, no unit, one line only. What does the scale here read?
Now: 0
